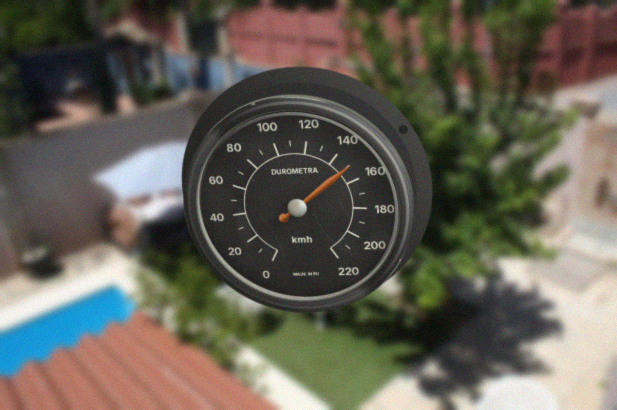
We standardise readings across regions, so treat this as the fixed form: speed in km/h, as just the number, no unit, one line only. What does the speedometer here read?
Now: 150
